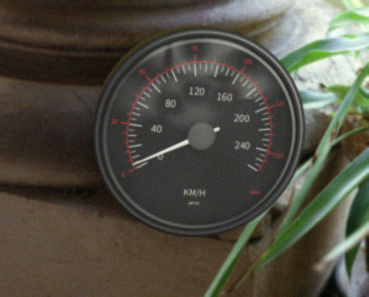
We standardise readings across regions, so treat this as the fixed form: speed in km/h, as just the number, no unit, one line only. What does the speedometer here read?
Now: 5
